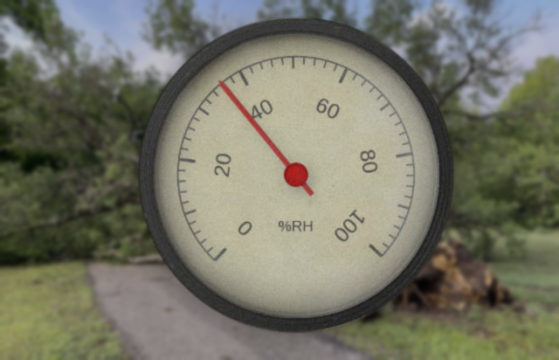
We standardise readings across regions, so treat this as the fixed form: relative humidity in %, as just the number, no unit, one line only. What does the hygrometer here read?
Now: 36
